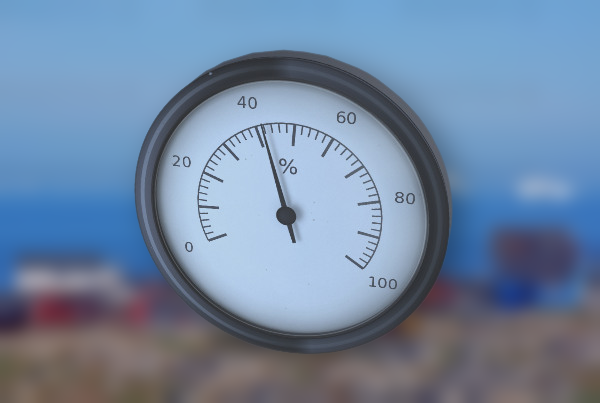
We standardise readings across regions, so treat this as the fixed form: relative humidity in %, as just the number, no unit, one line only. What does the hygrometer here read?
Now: 42
